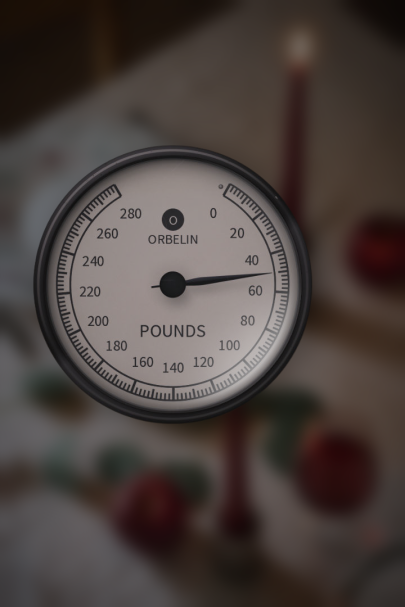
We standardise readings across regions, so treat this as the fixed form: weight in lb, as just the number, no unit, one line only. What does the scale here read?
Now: 50
